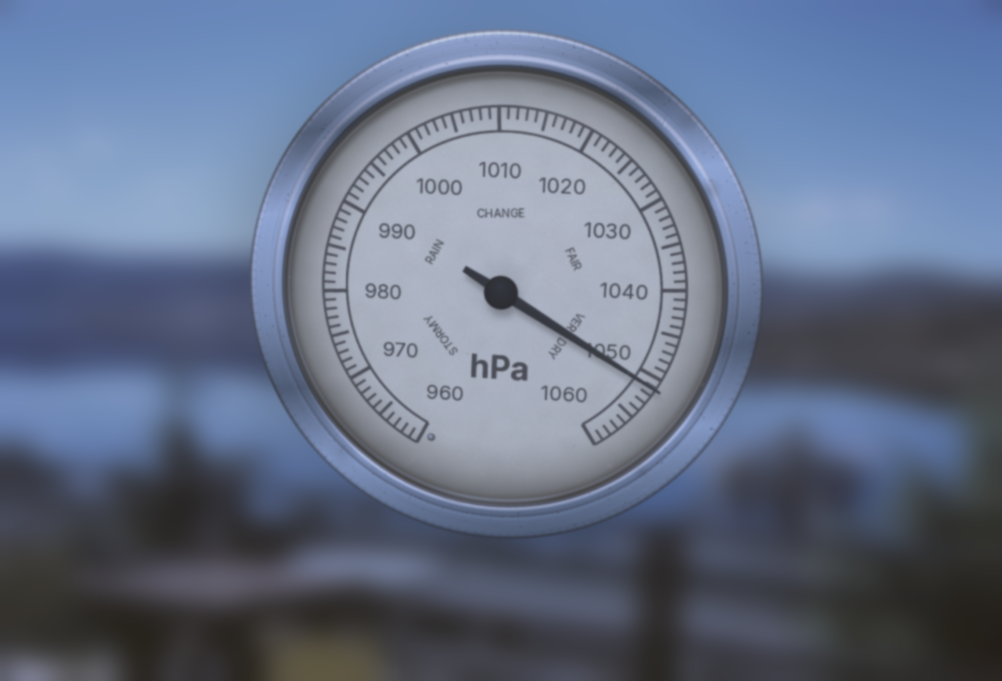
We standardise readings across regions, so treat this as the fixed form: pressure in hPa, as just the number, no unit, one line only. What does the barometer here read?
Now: 1051
